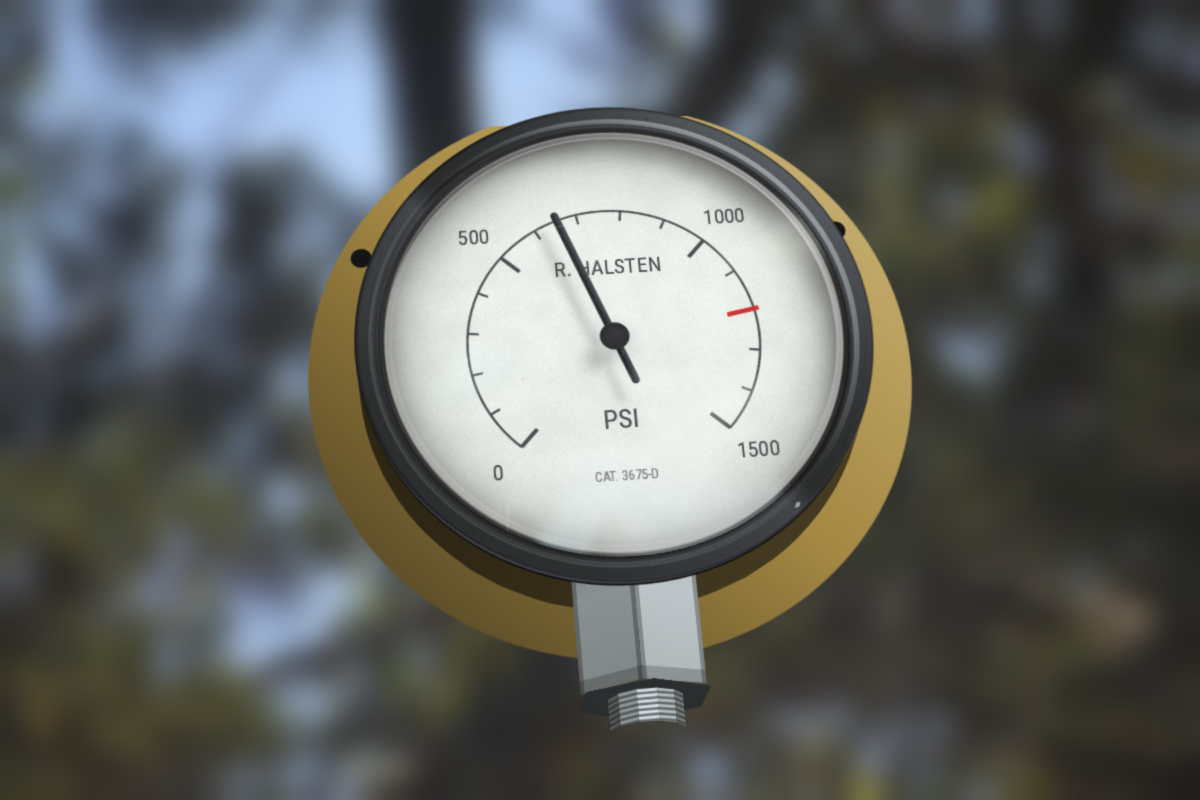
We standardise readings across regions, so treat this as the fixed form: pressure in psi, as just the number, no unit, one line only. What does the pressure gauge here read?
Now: 650
